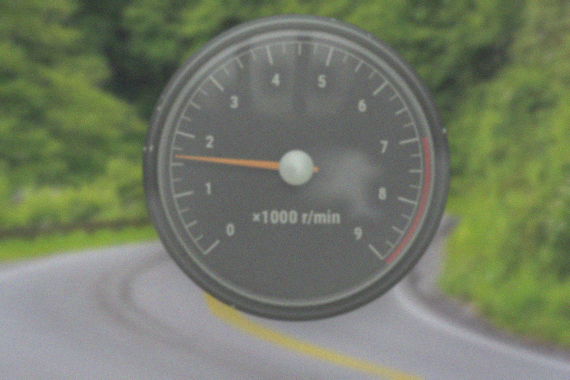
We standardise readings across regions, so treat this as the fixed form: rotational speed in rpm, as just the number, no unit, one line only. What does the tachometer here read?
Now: 1625
